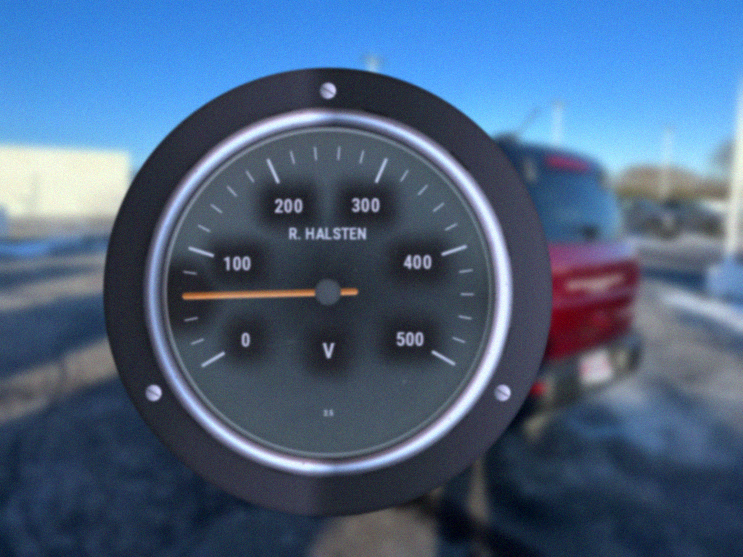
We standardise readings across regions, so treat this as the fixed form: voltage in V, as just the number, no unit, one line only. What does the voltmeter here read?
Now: 60
